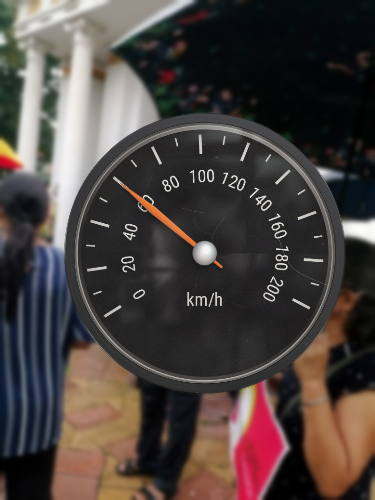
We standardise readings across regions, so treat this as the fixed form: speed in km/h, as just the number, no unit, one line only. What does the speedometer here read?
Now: 60
